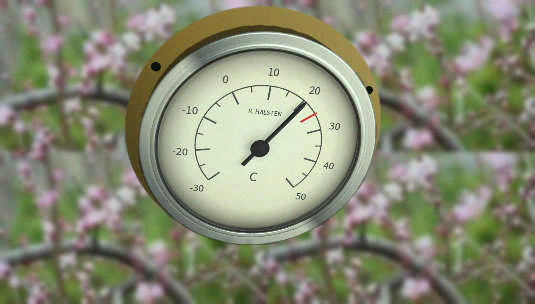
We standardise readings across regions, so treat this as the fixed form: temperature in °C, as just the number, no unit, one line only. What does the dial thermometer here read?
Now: 20
